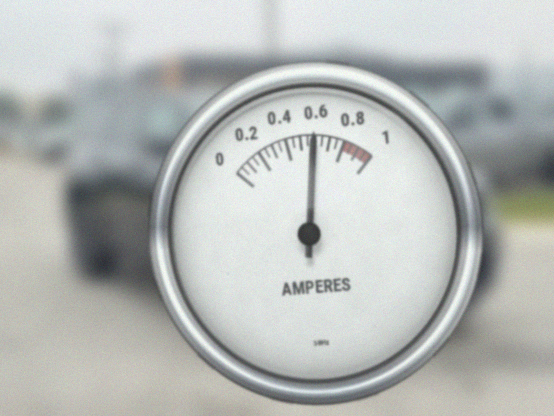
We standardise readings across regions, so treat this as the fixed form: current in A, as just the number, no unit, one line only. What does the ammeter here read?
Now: 0.6
